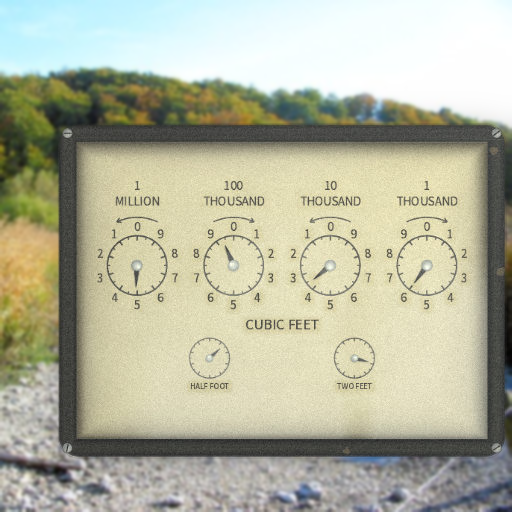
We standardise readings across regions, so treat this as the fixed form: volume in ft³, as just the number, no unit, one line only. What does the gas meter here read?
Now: 493600
